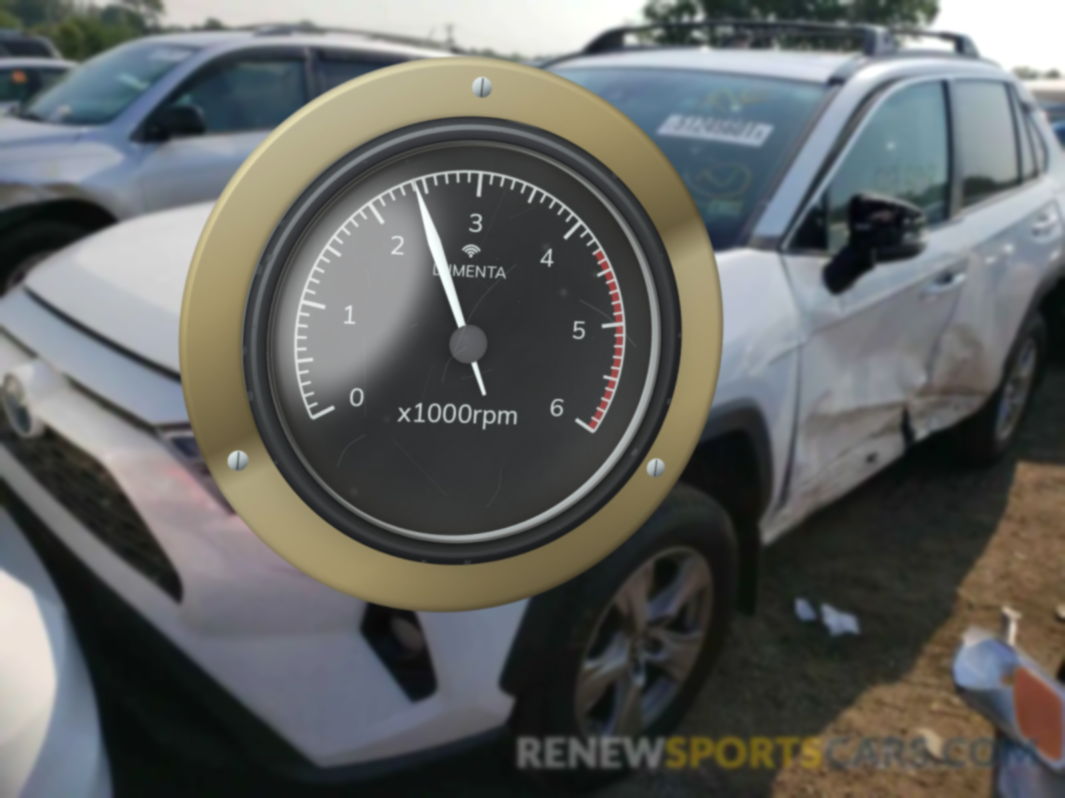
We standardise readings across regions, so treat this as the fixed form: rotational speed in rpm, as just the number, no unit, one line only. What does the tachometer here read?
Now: 2400
